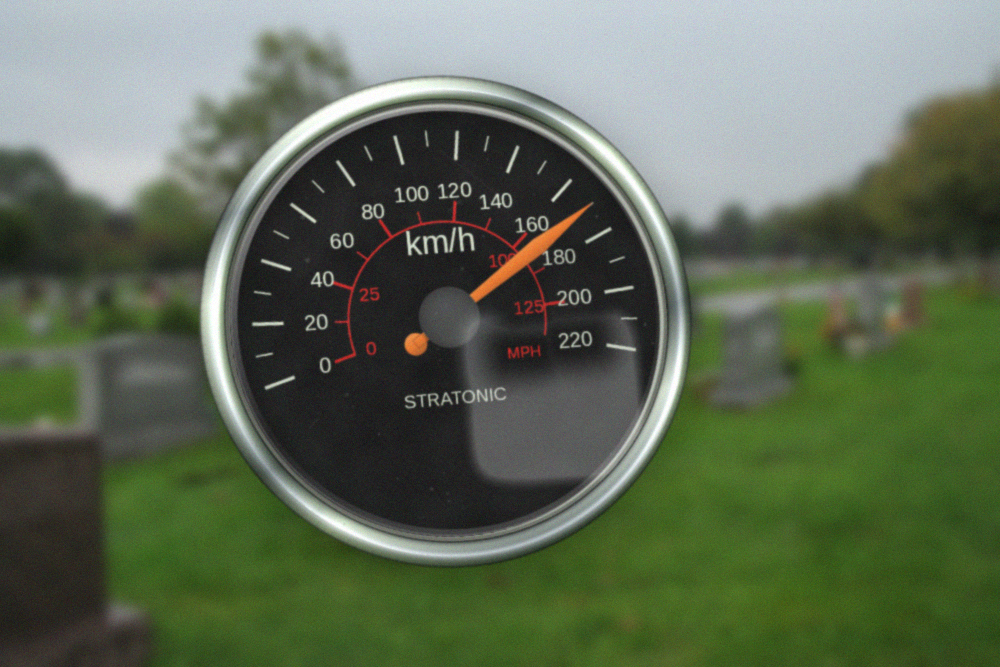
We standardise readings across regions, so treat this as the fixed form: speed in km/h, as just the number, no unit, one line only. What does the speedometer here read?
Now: 170
